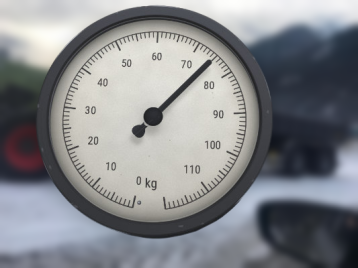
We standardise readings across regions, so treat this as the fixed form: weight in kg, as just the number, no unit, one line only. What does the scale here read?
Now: 75
